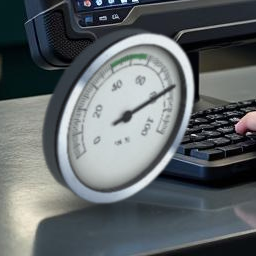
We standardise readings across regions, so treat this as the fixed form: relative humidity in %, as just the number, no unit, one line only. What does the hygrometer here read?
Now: 80
